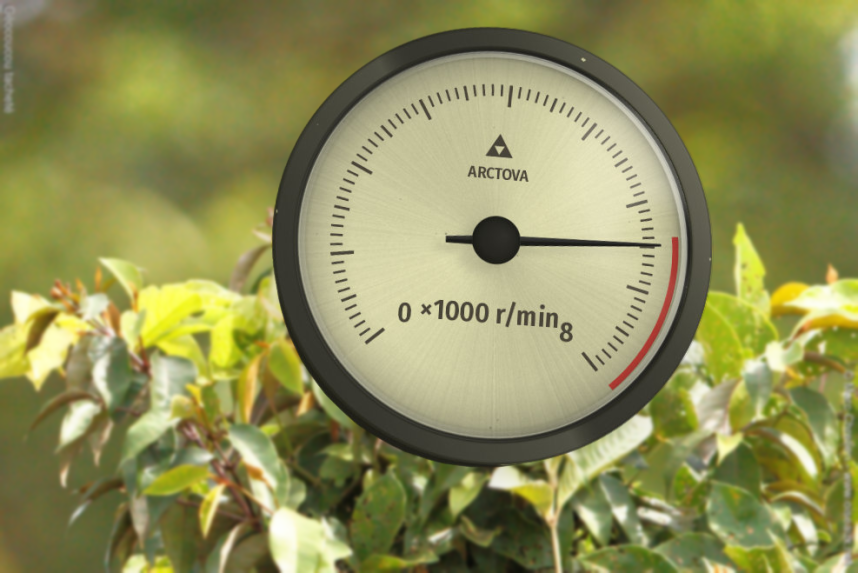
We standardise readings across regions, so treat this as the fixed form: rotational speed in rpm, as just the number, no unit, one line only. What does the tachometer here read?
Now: 6500
